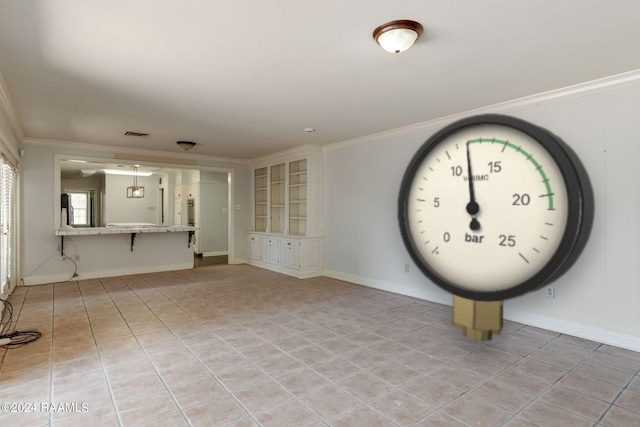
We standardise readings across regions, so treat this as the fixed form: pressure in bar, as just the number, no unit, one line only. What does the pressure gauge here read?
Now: 12
